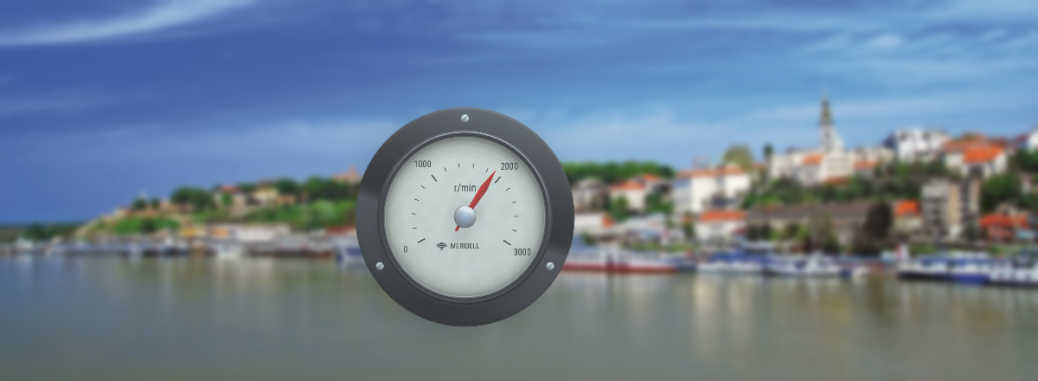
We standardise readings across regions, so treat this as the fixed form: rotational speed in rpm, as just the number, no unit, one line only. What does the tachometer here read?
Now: 1900
